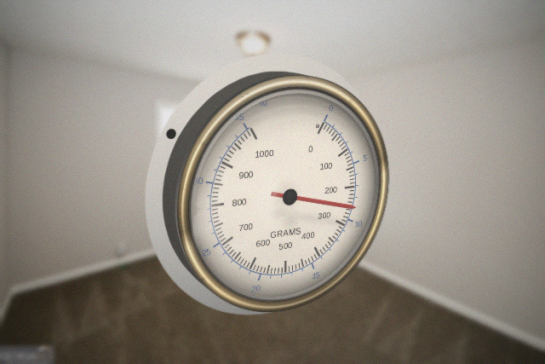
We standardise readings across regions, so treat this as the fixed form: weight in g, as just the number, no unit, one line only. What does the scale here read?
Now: 250
